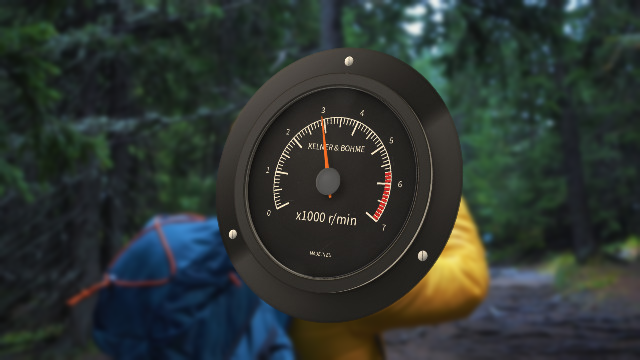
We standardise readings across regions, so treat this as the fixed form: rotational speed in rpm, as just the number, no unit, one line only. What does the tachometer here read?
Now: 3000
